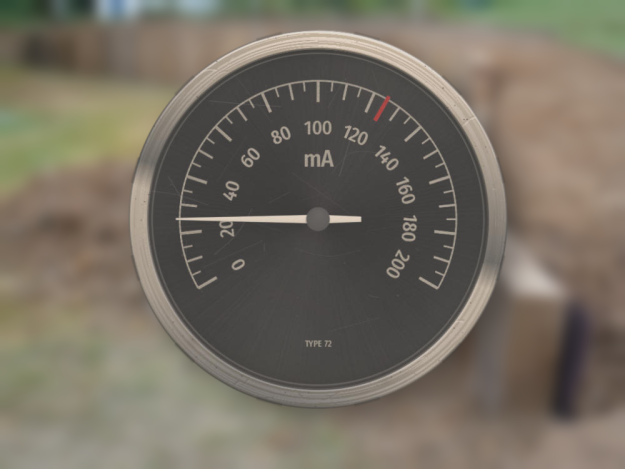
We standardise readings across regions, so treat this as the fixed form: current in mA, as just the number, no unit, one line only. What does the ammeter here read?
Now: 25
